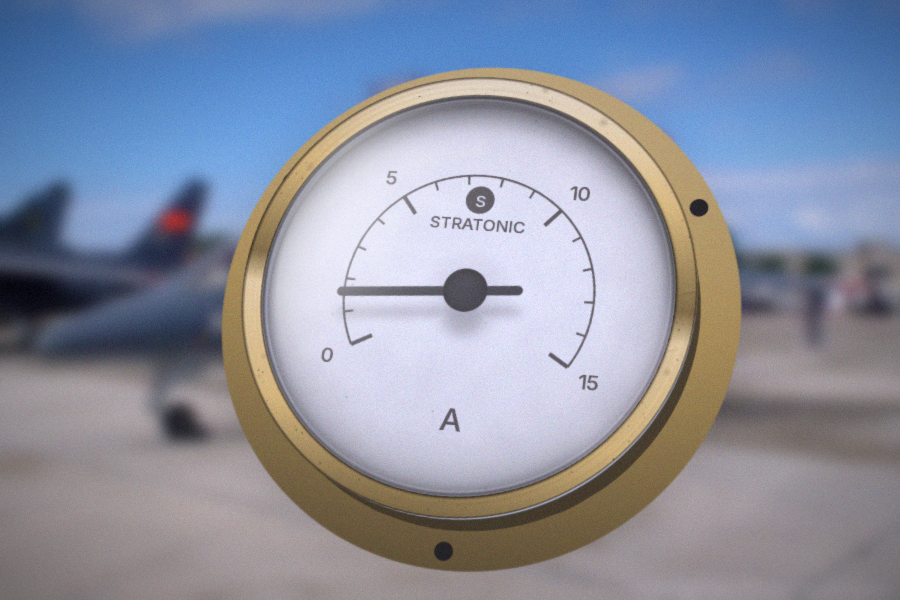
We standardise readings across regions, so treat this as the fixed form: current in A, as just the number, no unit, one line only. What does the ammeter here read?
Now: 1.5
